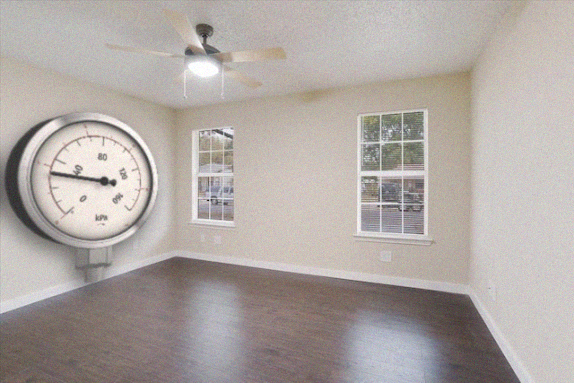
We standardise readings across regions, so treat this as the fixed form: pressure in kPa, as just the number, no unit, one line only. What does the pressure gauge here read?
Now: 30
